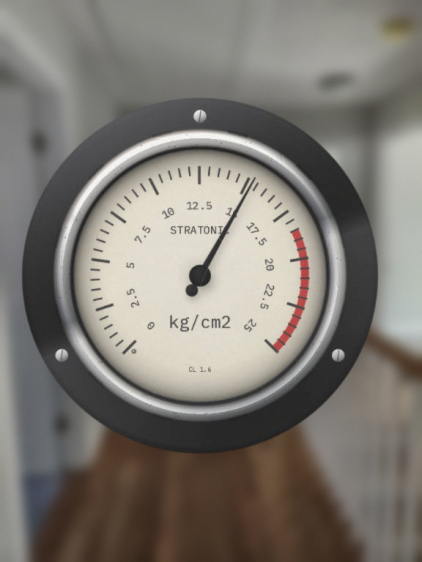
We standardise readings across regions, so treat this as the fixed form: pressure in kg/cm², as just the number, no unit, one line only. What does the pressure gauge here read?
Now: 15.25
